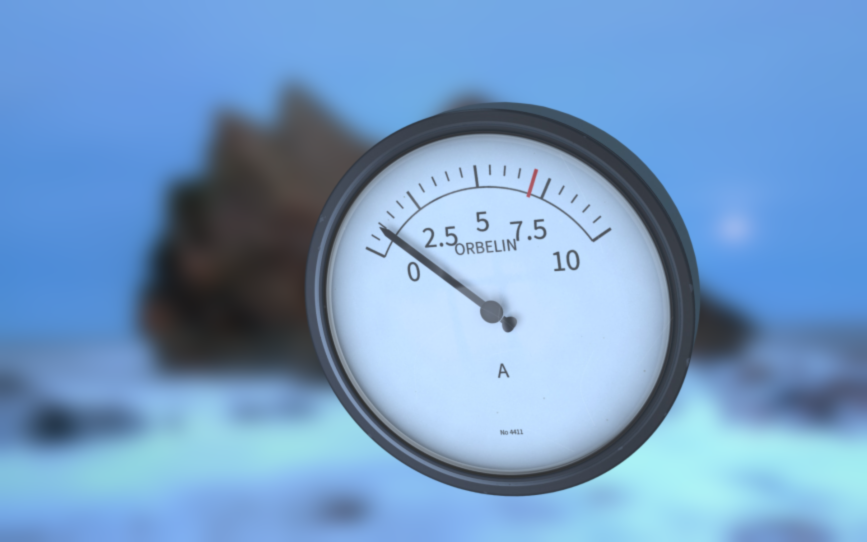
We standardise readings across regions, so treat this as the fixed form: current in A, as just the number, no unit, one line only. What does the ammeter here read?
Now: 1
